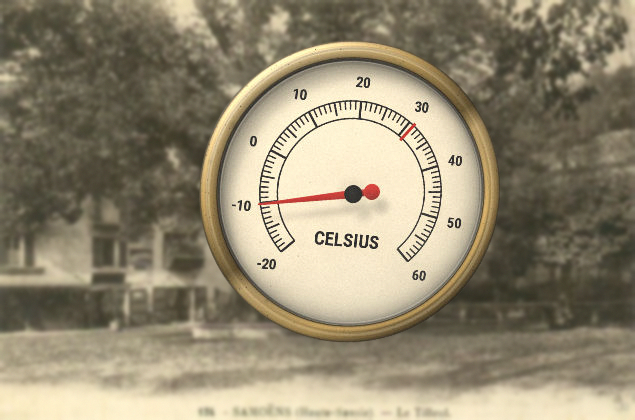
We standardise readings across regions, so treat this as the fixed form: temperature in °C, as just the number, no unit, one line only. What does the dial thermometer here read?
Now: -10
